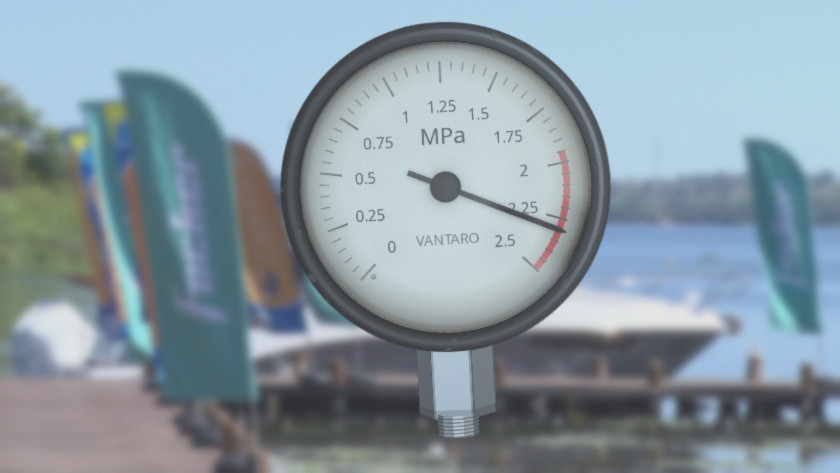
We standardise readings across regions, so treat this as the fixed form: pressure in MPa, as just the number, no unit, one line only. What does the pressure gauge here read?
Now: 2.3
